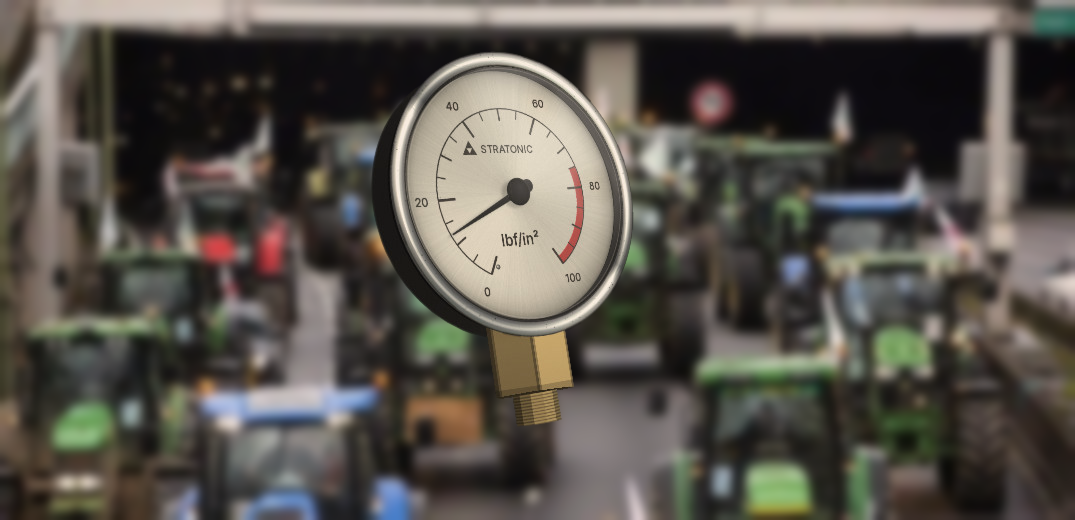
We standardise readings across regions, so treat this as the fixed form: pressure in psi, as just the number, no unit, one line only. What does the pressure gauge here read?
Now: 12.5
